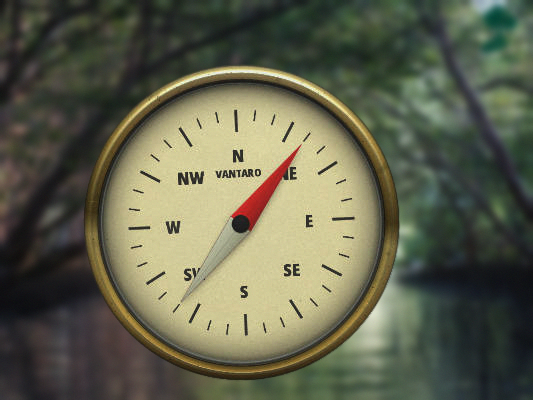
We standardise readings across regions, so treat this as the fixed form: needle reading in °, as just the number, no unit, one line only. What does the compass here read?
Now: 40
